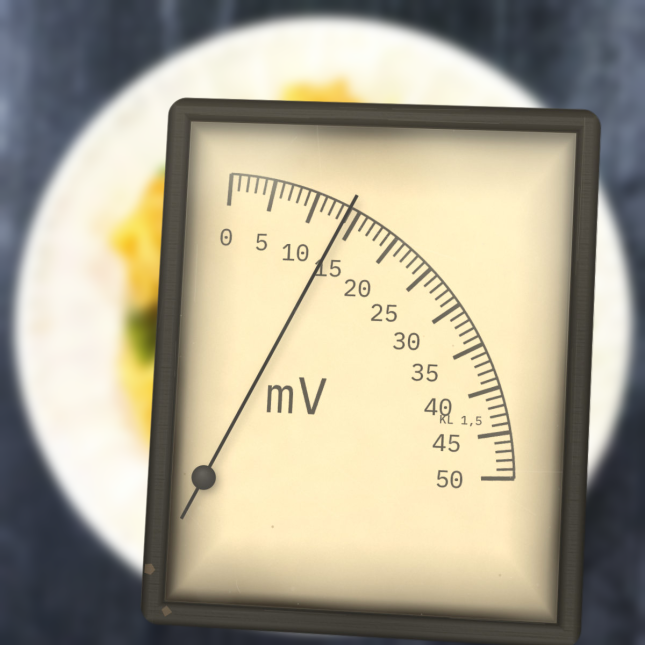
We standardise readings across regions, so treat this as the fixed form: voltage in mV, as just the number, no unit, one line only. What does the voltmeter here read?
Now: 14
